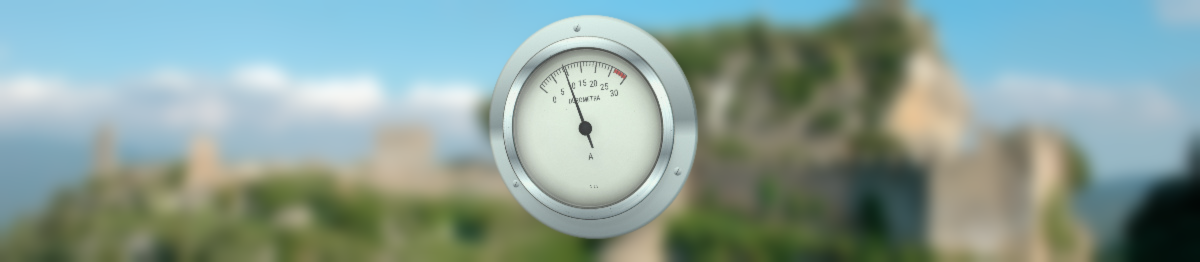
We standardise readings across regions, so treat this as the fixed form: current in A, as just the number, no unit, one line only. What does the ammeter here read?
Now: 10
